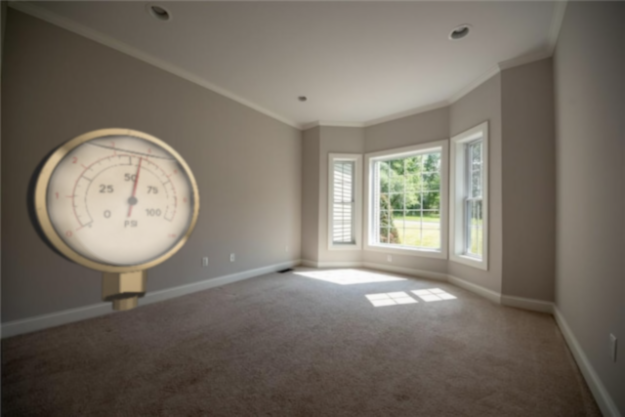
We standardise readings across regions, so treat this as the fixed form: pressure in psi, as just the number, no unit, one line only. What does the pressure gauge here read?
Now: 55
